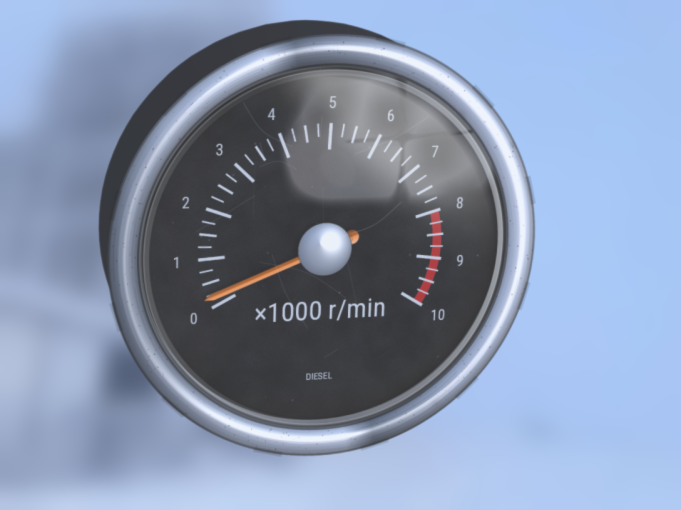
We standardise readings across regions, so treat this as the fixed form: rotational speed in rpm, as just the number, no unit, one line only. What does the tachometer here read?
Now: 250
